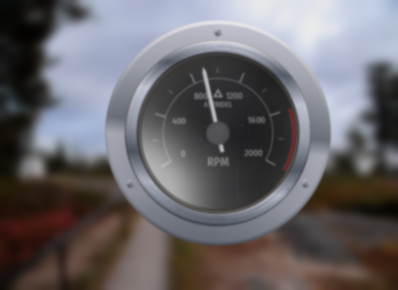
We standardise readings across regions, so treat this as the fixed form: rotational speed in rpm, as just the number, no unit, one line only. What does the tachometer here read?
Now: 900
